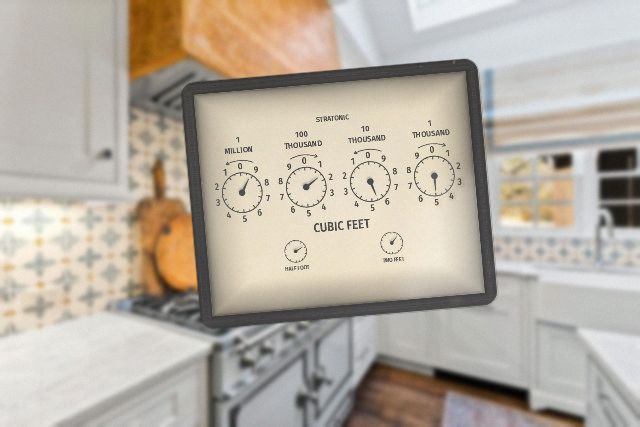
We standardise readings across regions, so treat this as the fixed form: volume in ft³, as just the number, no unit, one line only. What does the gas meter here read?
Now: 915500
